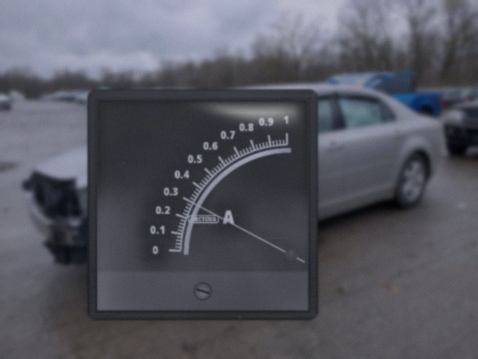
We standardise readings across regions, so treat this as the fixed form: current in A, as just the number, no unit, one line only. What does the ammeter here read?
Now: 0.3
